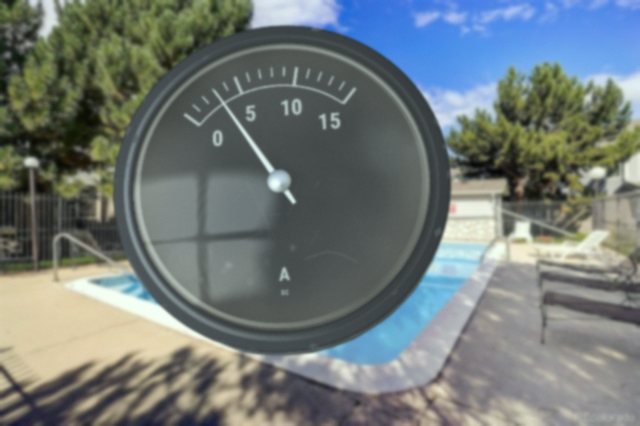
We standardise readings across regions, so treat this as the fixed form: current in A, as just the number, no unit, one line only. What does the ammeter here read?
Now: 3
